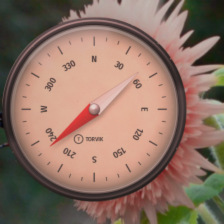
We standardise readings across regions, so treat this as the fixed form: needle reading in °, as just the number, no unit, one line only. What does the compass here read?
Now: 230
